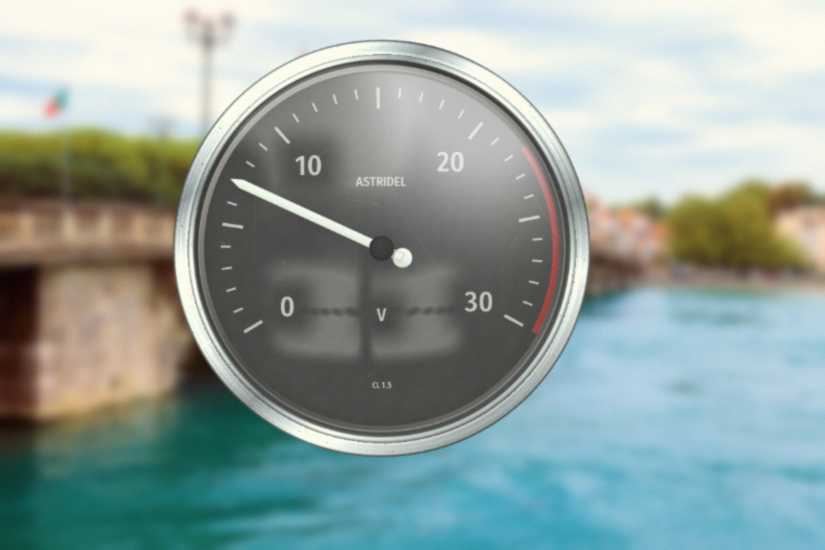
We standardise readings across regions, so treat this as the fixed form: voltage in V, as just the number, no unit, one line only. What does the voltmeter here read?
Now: 7
